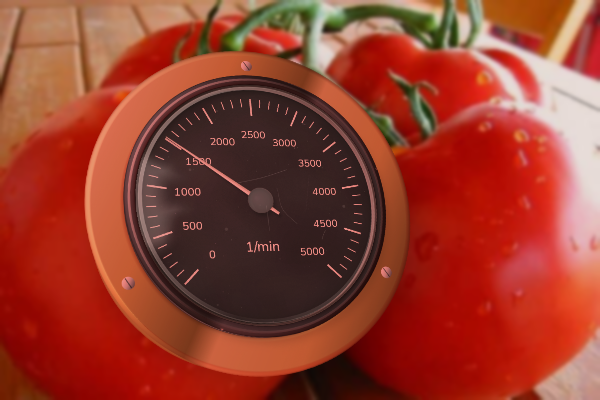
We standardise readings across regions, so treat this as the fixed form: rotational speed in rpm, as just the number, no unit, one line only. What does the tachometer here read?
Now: 1500
